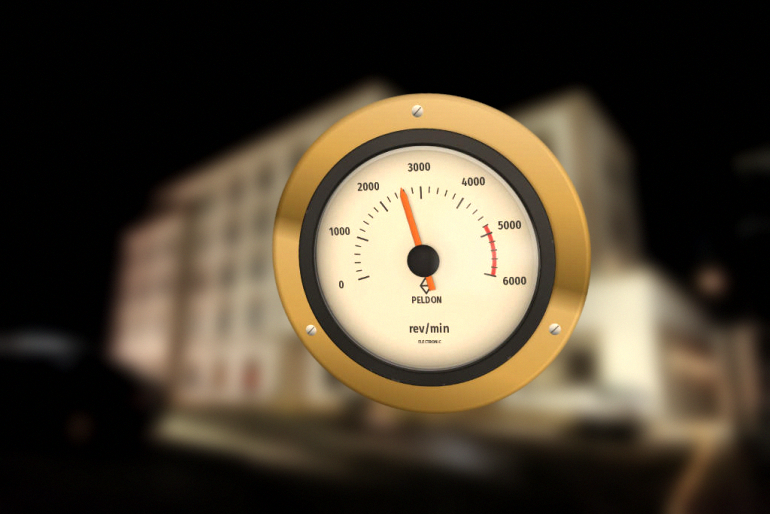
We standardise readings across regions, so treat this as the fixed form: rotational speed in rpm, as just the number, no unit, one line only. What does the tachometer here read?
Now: 2600
